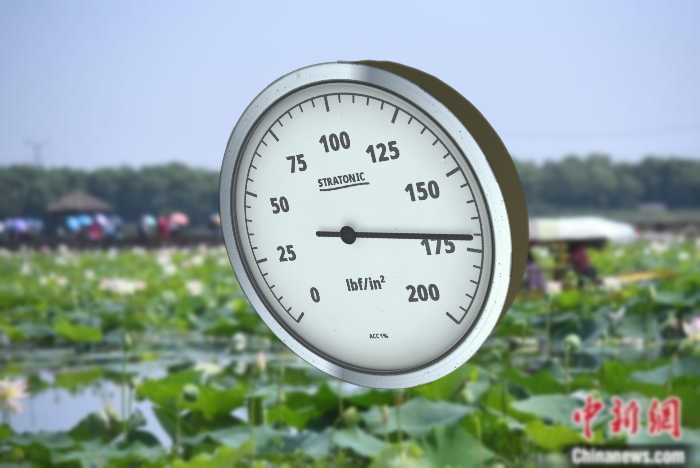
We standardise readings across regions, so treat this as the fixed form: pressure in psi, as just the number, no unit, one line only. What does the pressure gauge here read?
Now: 170
